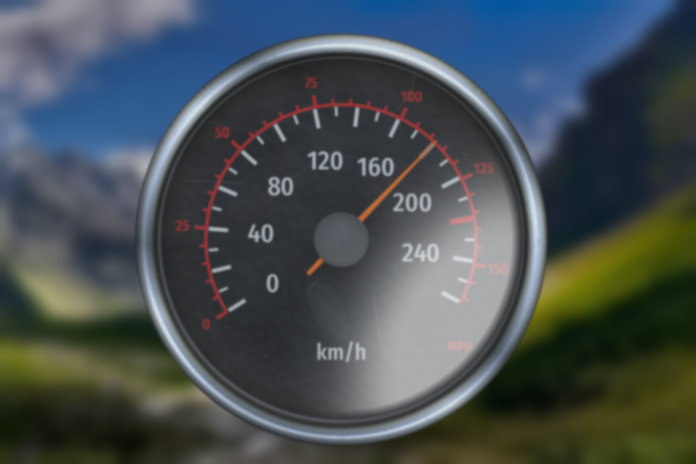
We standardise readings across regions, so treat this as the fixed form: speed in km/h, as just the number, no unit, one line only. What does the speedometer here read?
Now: 180
